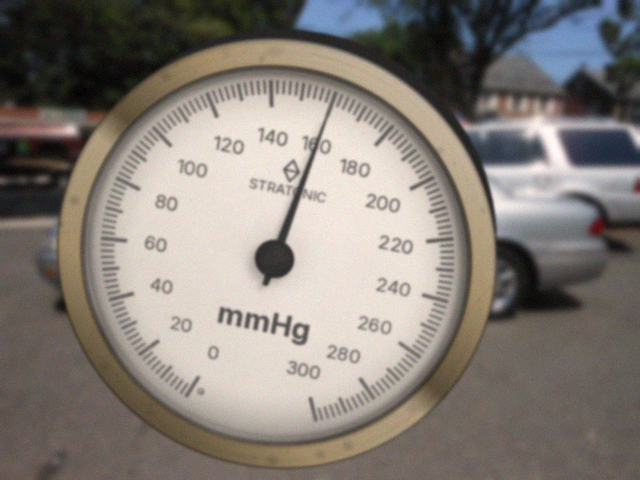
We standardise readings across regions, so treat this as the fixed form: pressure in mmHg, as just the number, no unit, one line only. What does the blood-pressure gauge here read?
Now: 160
